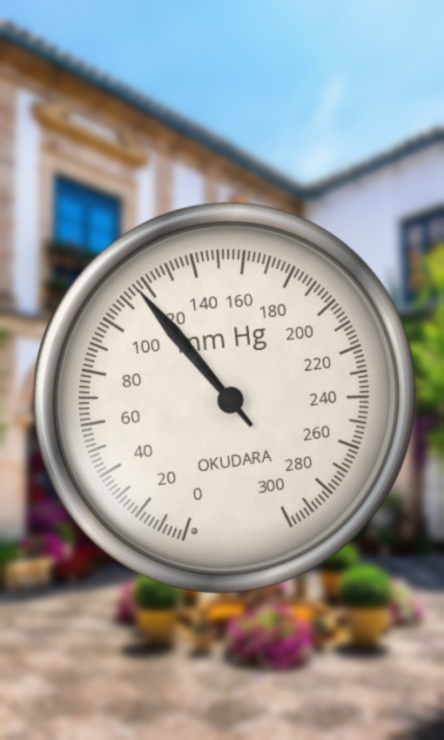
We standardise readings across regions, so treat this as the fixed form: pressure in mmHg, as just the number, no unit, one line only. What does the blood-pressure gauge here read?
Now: 116
